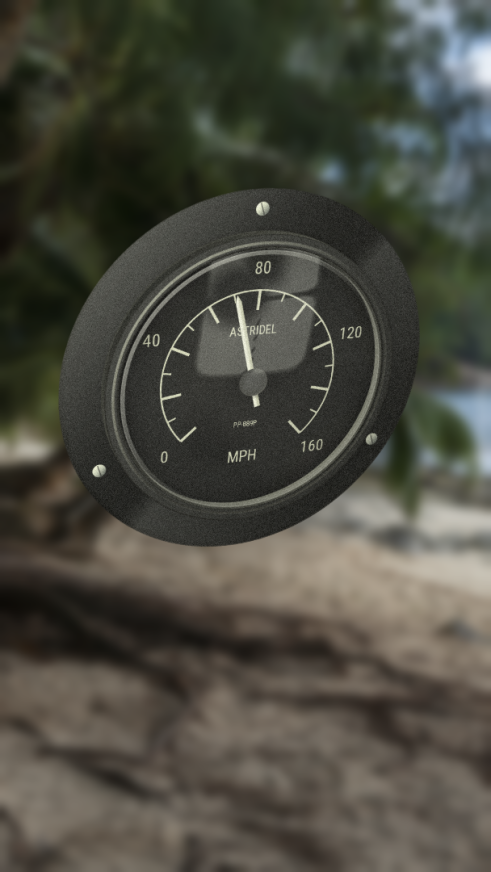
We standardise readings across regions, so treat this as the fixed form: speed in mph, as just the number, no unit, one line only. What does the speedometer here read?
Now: 70
